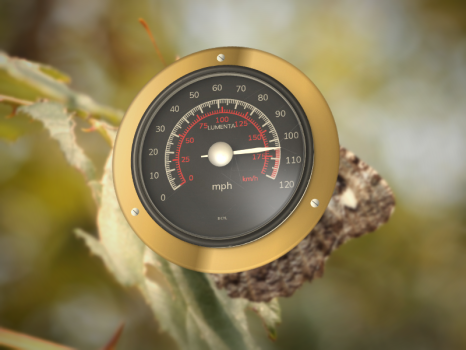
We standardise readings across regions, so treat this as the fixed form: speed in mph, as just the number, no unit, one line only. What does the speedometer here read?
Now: 105
